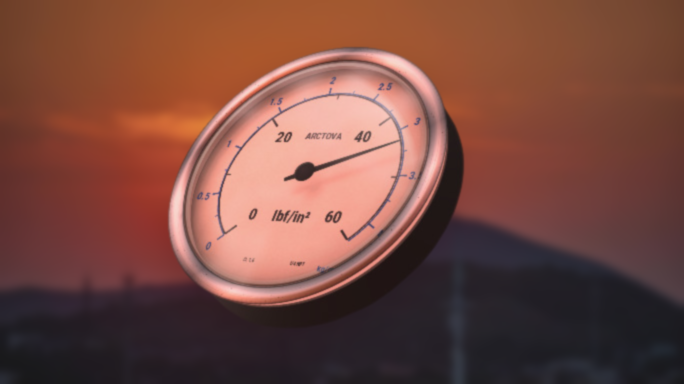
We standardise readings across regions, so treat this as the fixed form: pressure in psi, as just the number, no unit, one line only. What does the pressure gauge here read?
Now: 45
